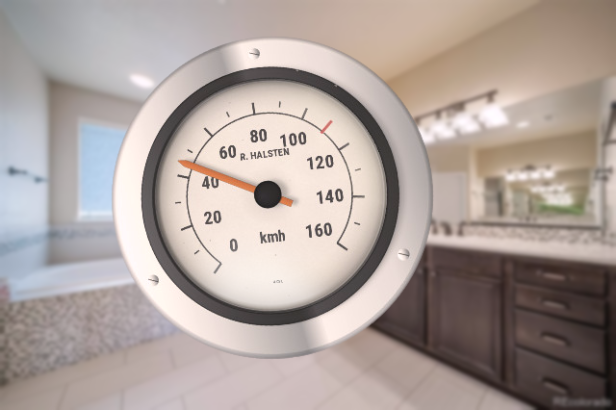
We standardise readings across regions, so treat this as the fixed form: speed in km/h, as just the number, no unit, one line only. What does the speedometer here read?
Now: 45
